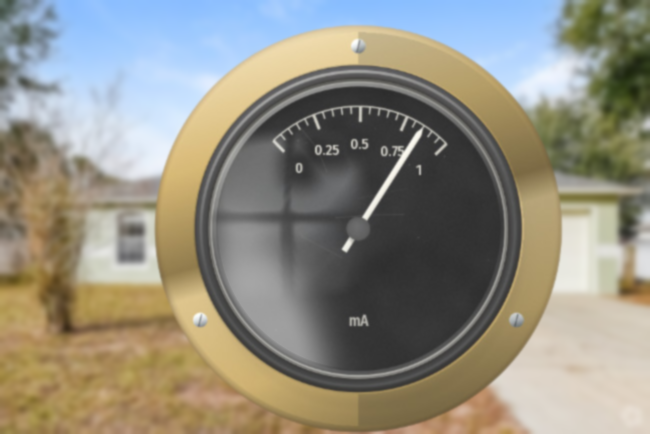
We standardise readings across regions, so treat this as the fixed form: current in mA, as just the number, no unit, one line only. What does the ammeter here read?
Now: 0.85
